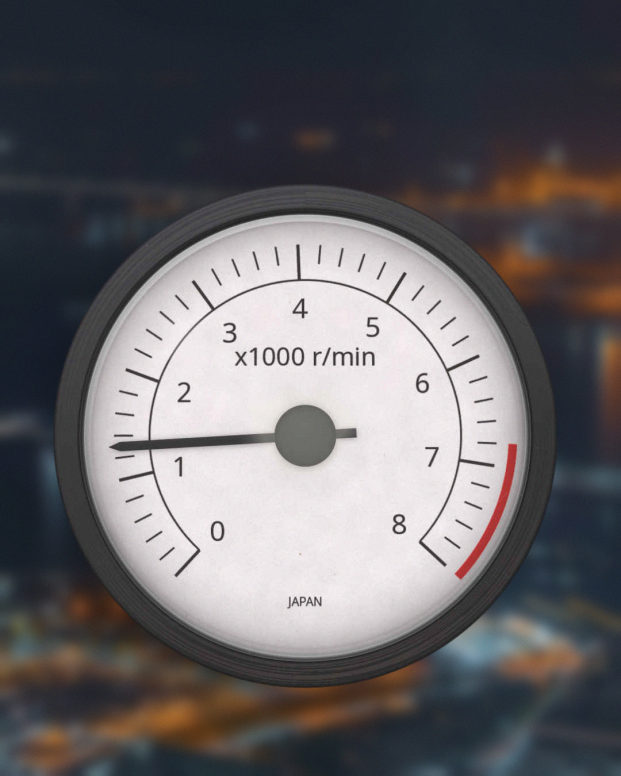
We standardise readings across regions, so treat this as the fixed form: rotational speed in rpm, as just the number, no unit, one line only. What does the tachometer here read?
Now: 1300
